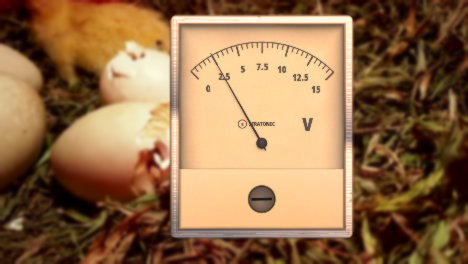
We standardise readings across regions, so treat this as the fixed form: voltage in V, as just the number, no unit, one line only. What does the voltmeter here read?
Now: 2.5
